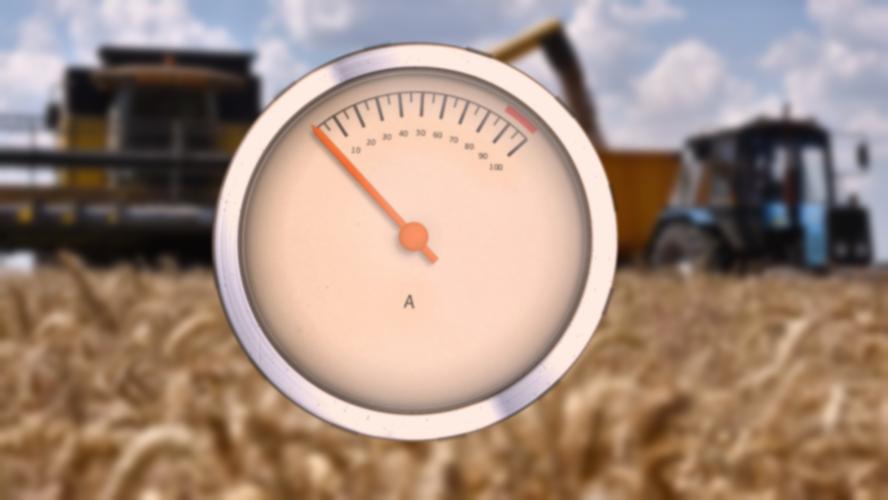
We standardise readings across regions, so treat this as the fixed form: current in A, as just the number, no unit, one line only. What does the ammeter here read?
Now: 0
